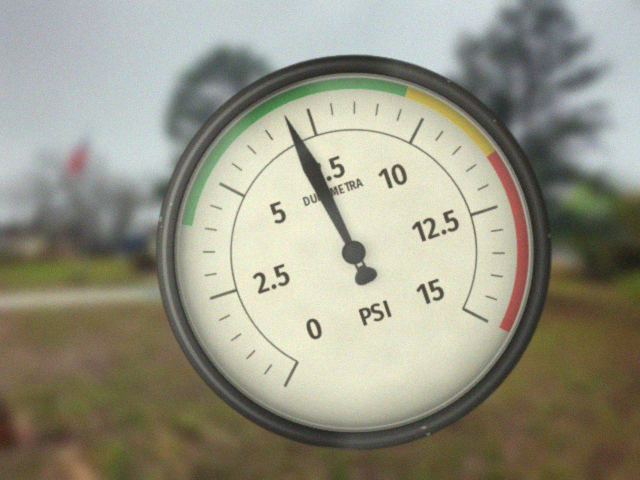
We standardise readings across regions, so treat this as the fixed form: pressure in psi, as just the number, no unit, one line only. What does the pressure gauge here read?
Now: 7
